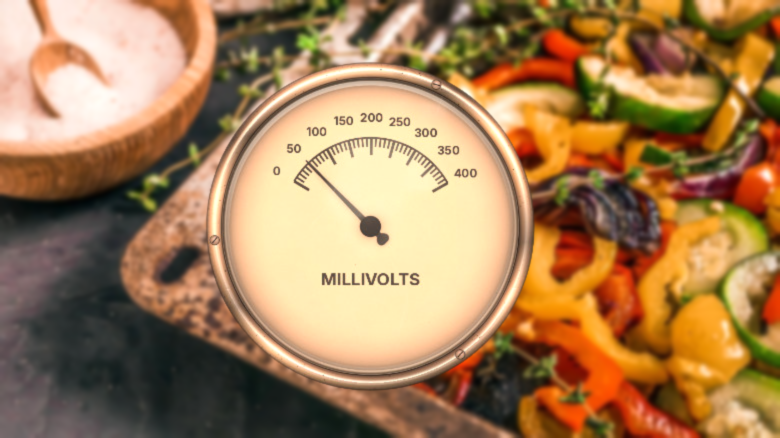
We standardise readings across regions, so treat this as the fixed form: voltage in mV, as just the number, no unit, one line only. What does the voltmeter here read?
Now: 50
